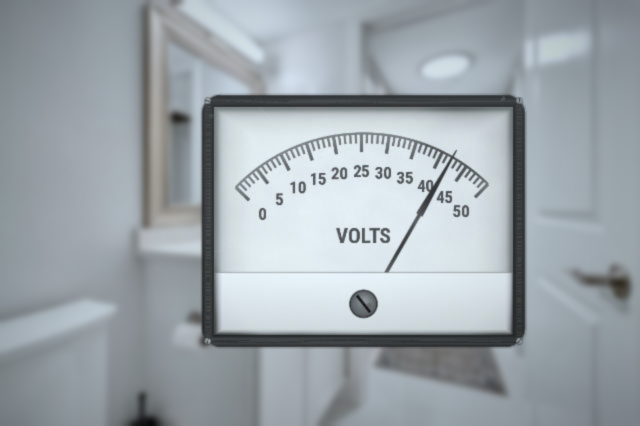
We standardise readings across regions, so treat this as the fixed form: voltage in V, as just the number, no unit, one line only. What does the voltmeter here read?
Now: 42
